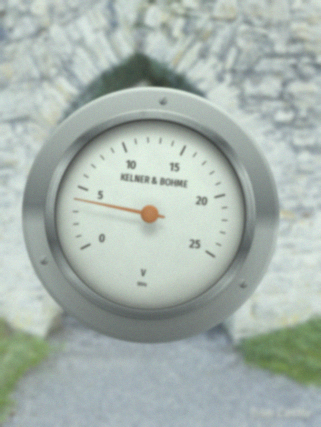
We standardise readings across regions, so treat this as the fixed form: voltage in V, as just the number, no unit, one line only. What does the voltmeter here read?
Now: 4
